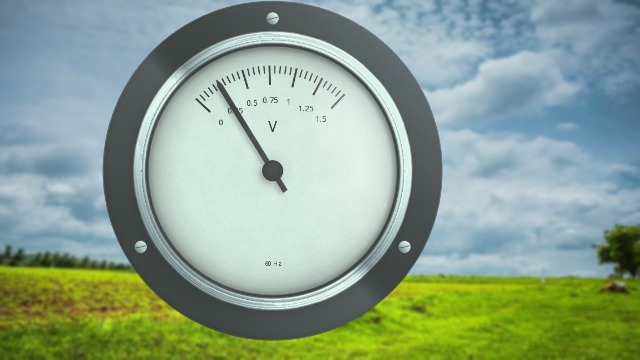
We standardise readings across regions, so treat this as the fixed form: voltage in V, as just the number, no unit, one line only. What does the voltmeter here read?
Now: 0.25
